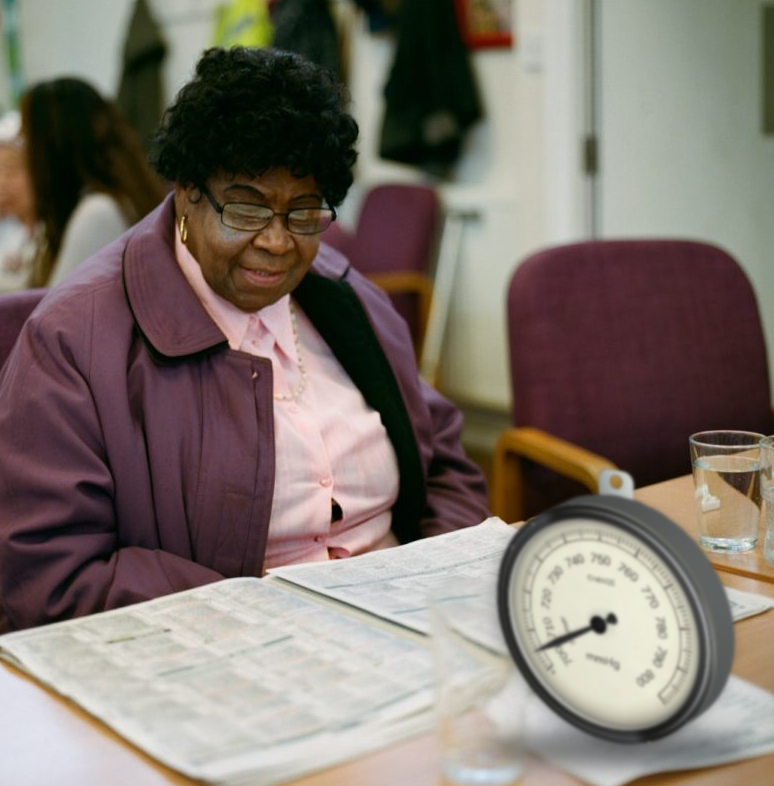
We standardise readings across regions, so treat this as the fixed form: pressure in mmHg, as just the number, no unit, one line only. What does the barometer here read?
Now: 705
